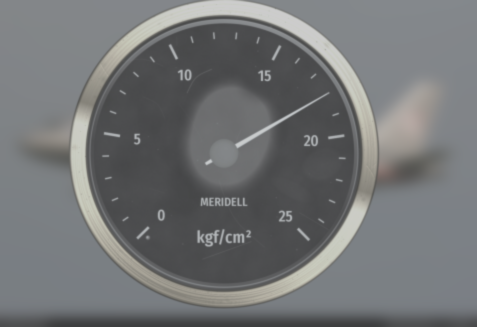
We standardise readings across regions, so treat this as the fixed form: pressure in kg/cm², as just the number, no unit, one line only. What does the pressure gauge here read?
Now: 18
